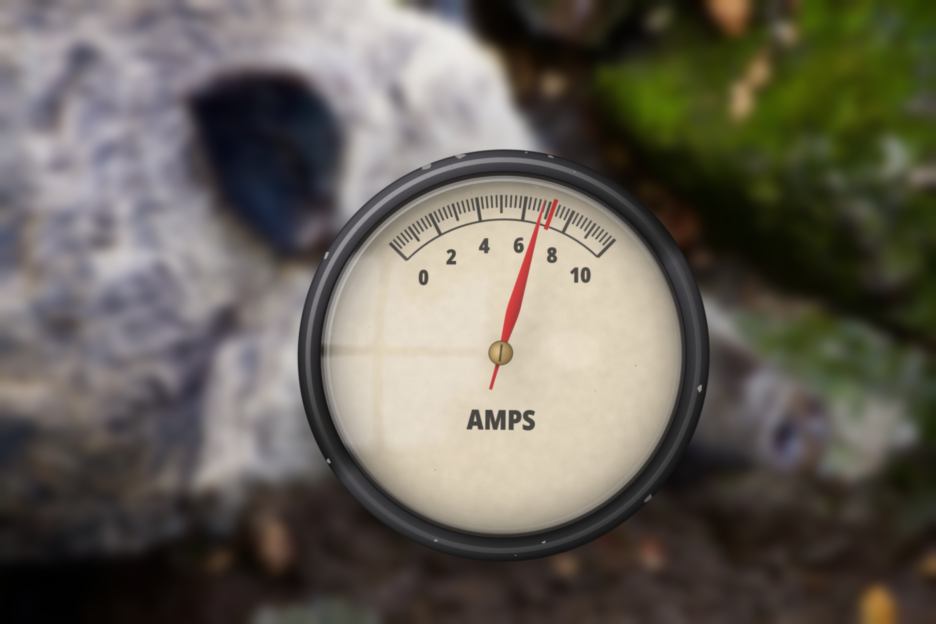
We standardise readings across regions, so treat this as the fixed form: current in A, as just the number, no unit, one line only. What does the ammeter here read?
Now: 6.8
